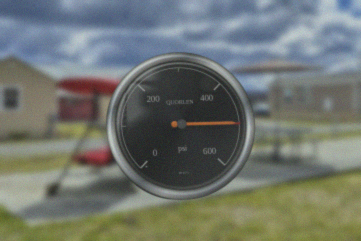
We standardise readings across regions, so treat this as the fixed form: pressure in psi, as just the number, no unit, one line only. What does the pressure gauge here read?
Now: 500
